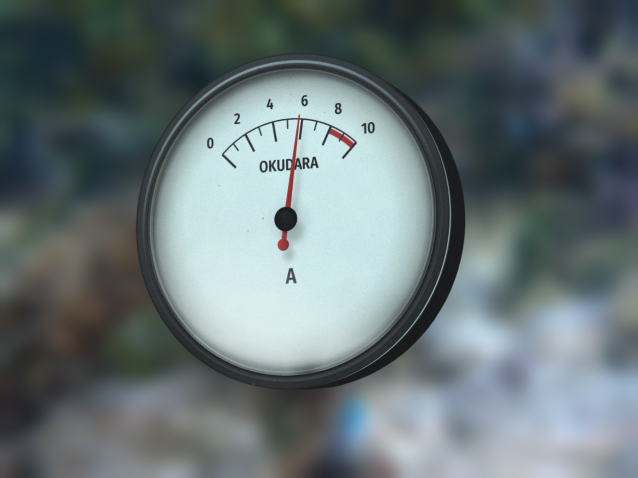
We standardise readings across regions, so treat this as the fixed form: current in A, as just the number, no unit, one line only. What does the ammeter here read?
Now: 6
